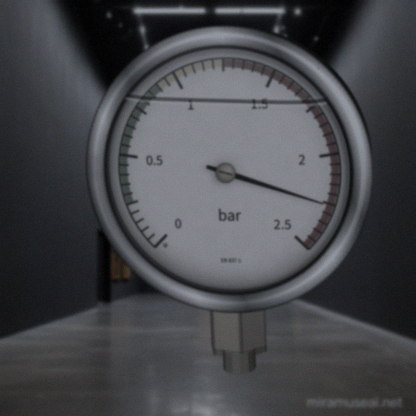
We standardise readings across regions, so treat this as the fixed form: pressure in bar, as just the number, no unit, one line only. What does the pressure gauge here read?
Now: 2.25
